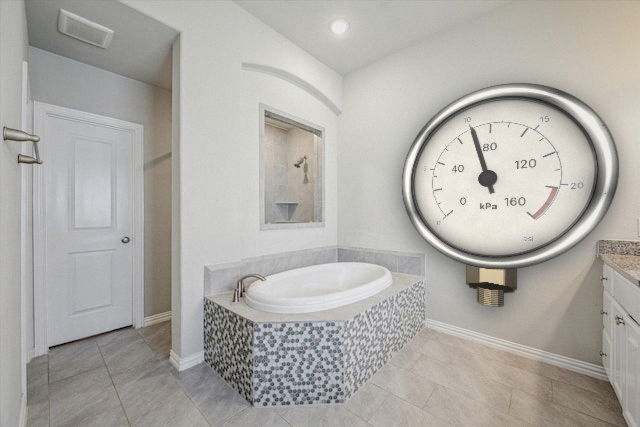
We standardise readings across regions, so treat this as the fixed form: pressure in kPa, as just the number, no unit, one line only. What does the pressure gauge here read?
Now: 70
